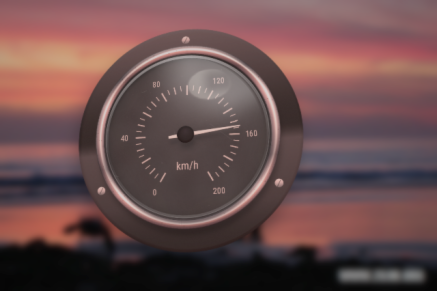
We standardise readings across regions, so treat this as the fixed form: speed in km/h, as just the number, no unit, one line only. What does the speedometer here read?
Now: 155
